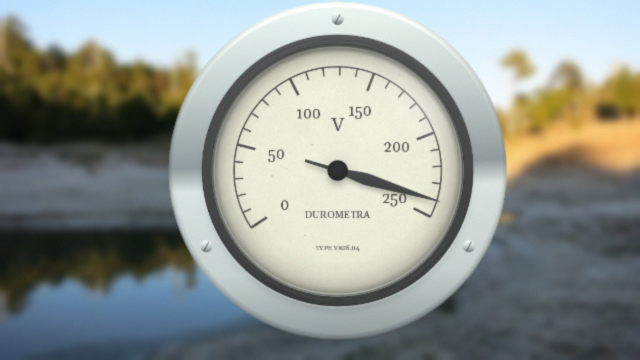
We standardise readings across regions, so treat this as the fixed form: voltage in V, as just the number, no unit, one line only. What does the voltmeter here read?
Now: 240
